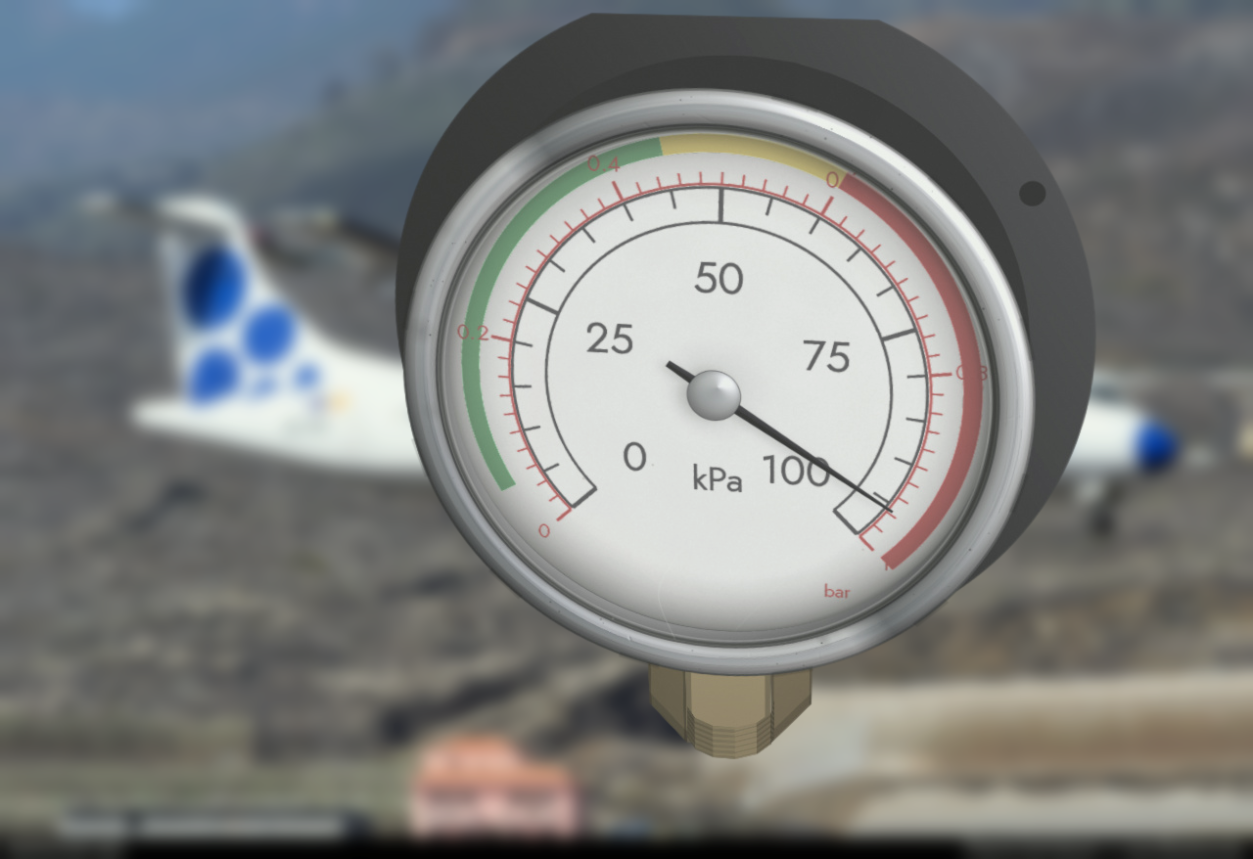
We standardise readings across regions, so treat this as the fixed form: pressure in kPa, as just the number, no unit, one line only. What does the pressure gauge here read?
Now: 95
